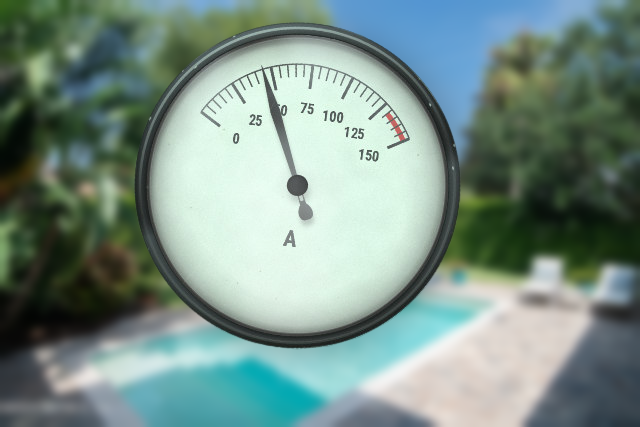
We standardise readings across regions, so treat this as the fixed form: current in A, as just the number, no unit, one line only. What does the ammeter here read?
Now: 45
